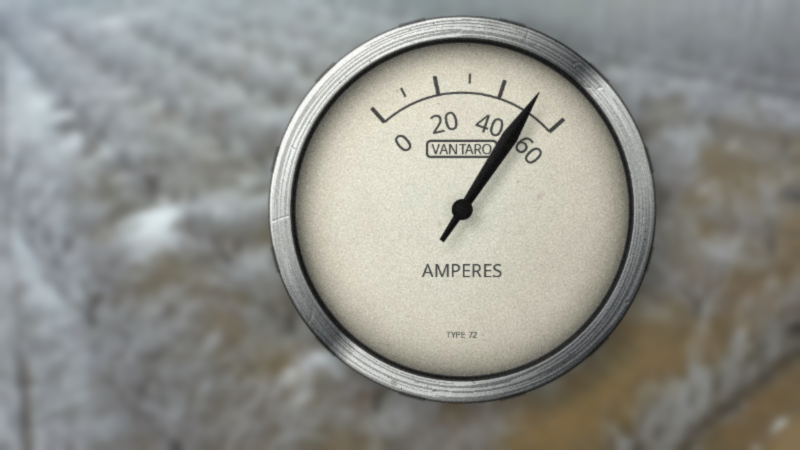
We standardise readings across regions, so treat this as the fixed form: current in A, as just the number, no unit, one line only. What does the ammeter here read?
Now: 50
